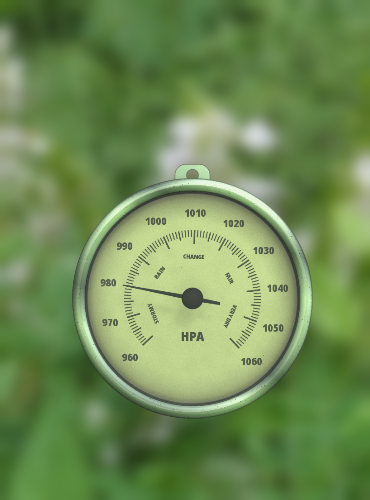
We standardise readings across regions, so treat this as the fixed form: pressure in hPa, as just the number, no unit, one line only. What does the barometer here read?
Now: 980
